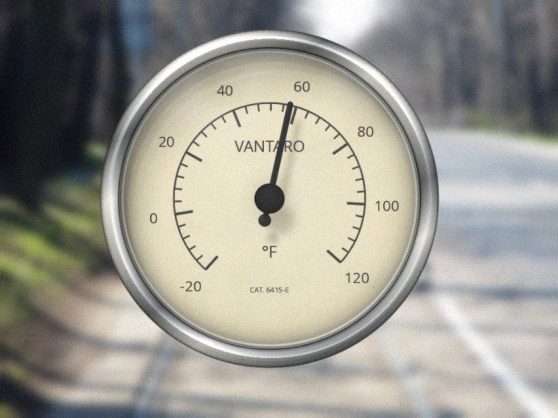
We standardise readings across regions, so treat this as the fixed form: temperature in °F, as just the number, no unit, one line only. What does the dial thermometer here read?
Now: 58
